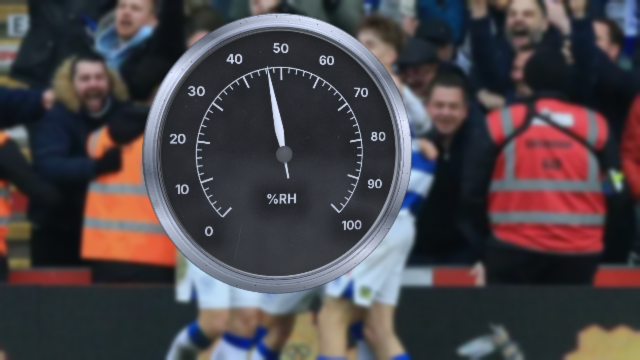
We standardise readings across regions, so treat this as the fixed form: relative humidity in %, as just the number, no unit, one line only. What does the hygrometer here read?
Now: 46
